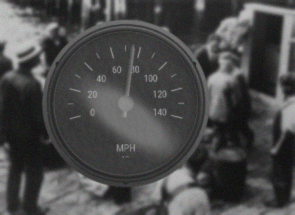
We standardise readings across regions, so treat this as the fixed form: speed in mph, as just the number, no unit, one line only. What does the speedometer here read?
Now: 75
